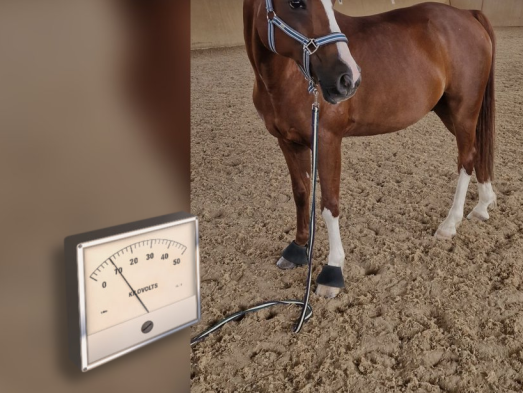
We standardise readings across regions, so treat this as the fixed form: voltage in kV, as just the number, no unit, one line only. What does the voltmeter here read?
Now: 10
